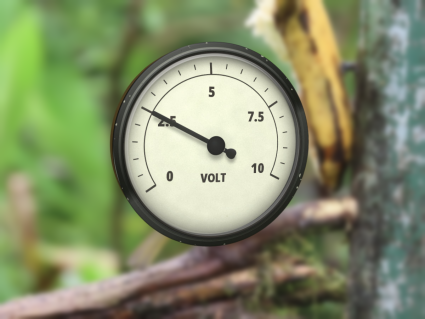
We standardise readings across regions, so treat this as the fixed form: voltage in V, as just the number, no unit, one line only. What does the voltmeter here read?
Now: 2.5
